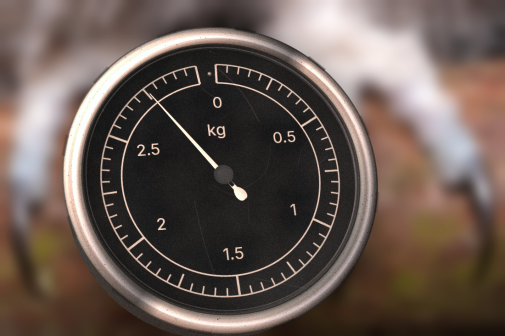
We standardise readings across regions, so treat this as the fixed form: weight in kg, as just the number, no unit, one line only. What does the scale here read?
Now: 2.75
